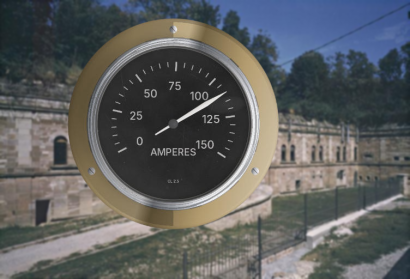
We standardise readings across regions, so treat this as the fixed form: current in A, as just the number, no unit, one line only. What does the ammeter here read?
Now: 110
